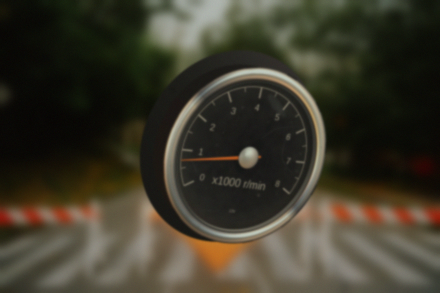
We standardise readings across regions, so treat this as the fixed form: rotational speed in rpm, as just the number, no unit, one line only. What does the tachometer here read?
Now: 750
